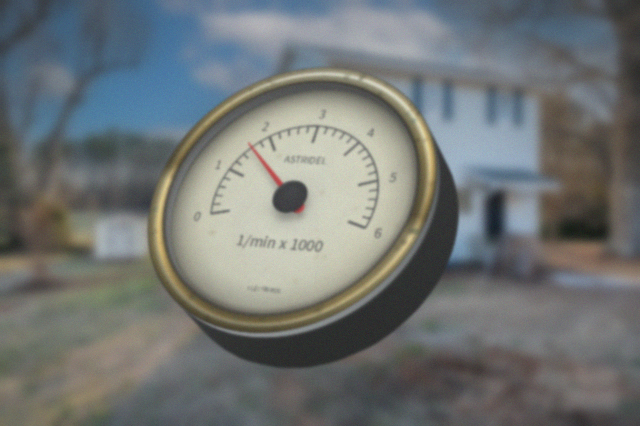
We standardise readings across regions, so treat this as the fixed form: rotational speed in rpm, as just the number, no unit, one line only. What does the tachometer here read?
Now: 1600
